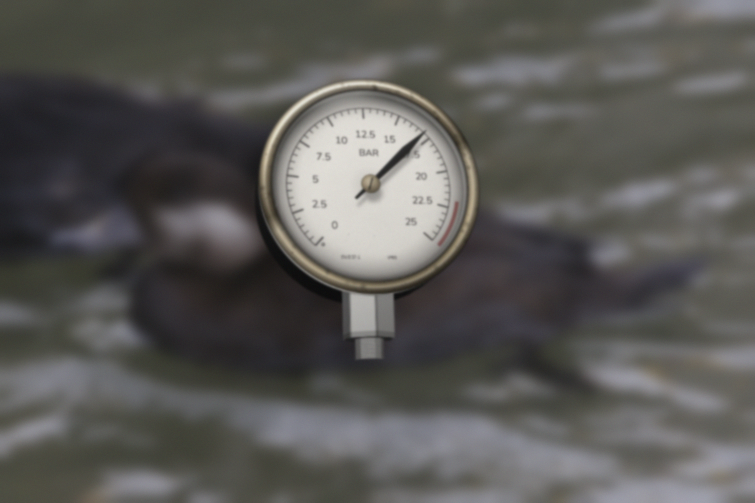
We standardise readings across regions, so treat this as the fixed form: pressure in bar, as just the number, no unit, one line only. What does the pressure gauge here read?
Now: 17
